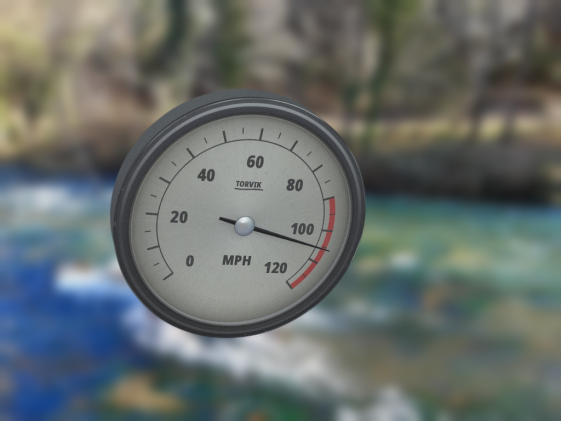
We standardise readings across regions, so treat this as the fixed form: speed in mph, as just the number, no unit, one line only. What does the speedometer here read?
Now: 105
